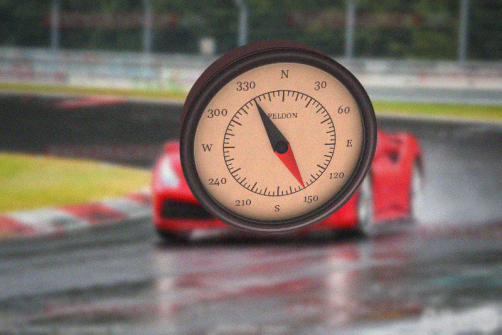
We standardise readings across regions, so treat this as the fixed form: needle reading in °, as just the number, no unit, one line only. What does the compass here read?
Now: 150
